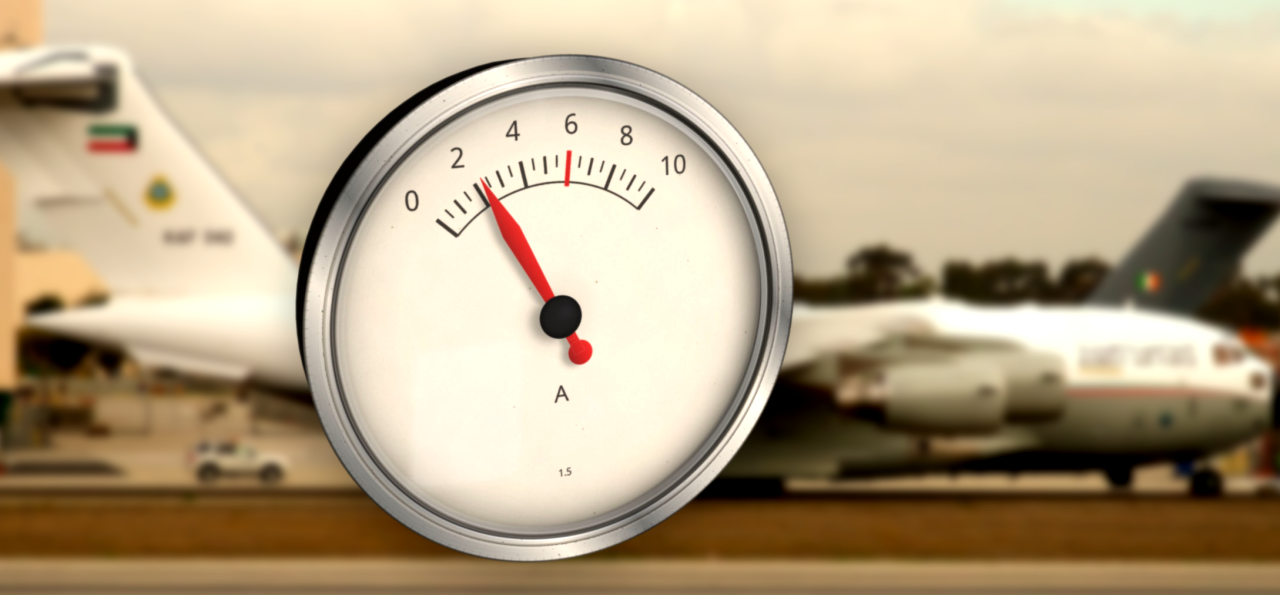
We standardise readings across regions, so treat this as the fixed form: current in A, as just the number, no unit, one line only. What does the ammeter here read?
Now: 2.25
